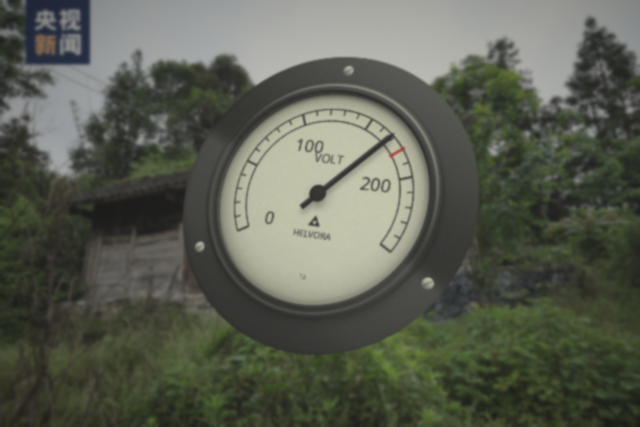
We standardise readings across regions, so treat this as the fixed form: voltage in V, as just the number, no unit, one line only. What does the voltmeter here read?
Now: 170
